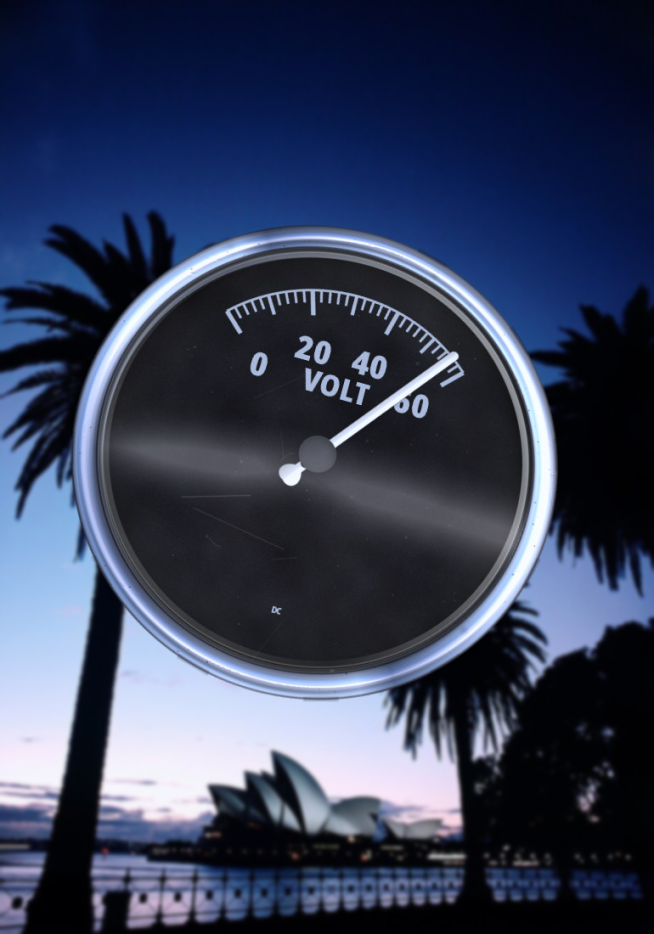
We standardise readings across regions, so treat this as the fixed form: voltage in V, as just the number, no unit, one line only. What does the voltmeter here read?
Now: 56
